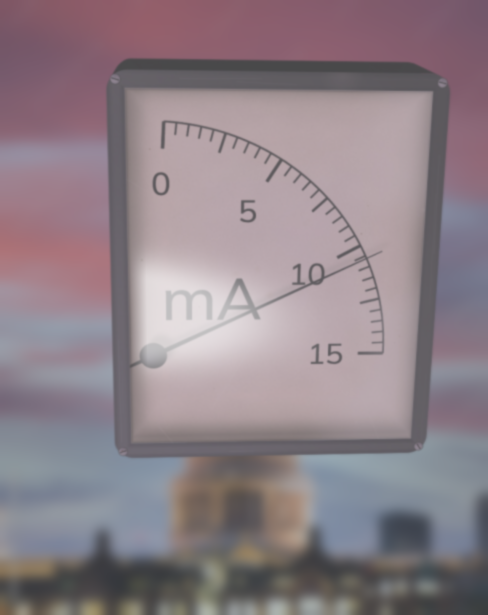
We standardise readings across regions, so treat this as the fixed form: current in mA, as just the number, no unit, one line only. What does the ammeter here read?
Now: 10.5
